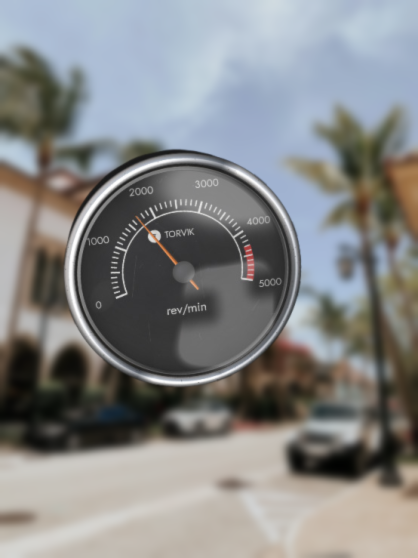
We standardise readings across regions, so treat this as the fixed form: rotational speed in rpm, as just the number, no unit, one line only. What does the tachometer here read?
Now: 1700
